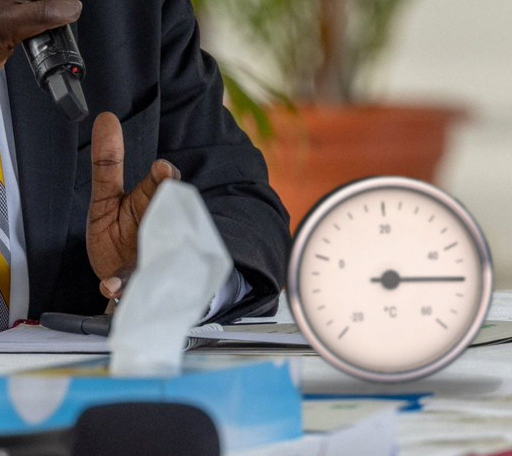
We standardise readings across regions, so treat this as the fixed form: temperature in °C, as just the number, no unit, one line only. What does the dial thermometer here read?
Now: 48
